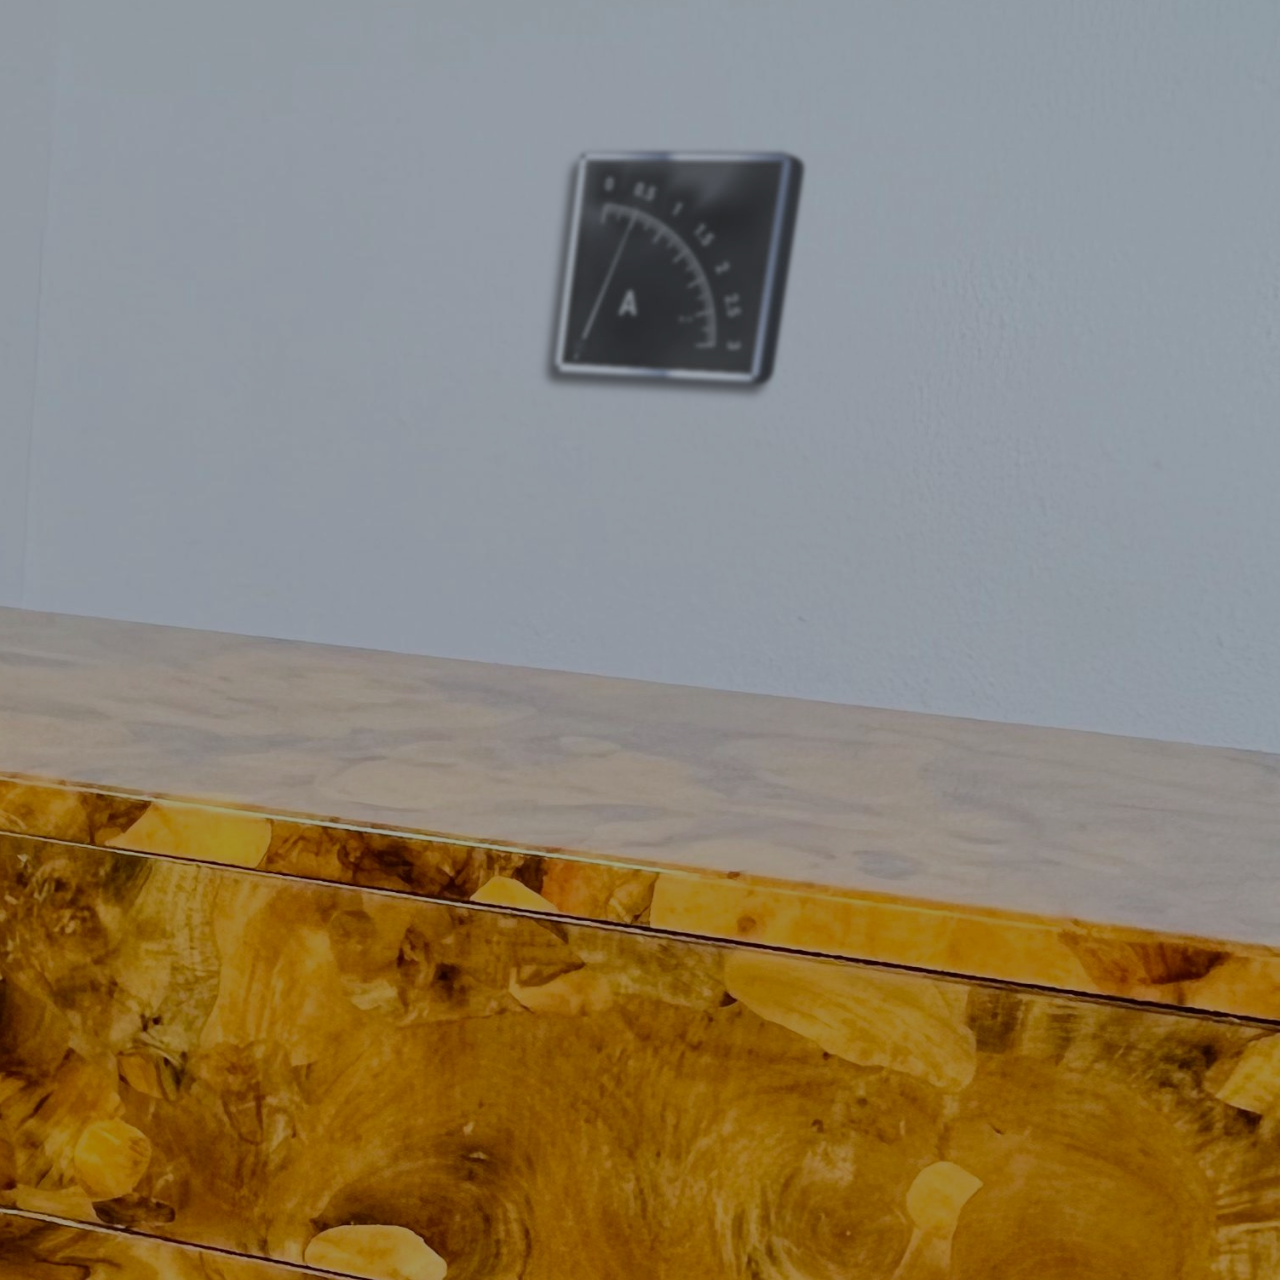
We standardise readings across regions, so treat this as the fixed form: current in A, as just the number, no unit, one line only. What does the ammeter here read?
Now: 0.5
